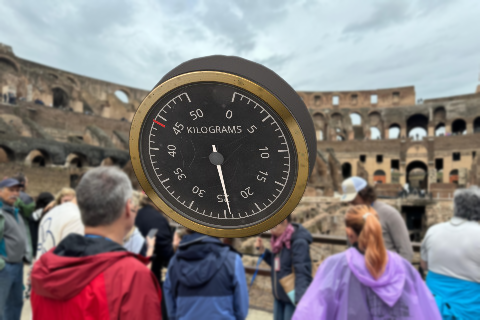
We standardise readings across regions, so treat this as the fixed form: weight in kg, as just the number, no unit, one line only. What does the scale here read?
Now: 24
